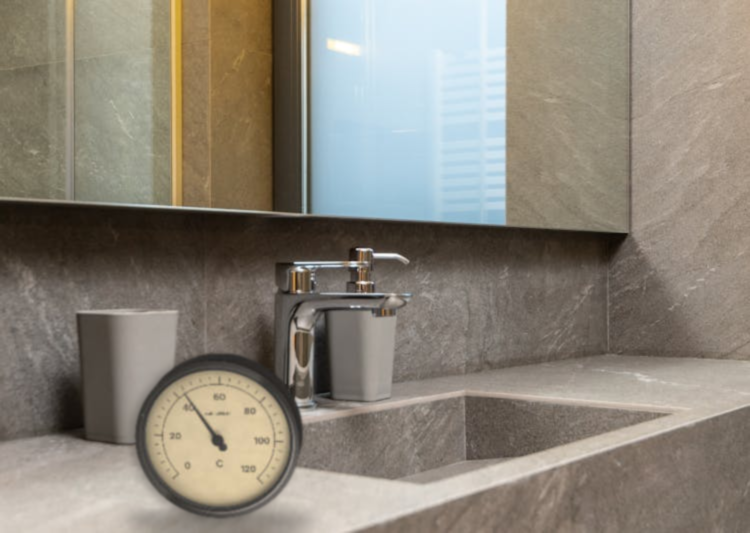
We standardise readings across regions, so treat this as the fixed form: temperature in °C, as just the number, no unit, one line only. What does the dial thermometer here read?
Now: 44
